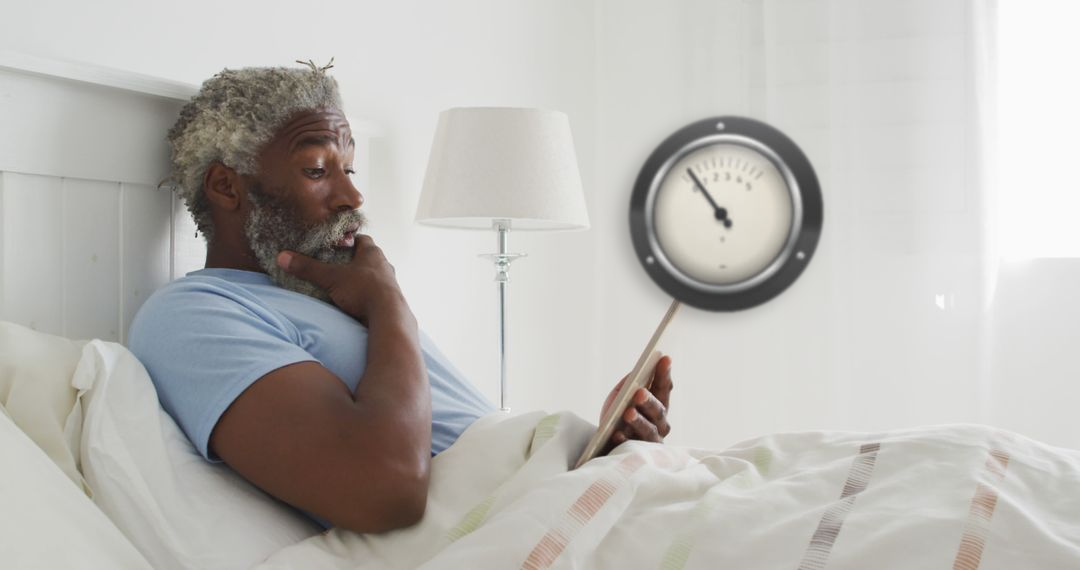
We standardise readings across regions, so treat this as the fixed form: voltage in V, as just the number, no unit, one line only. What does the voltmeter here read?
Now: 0.5
